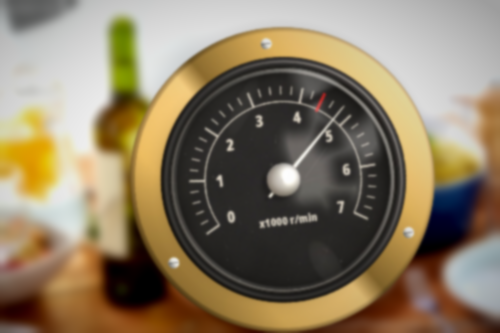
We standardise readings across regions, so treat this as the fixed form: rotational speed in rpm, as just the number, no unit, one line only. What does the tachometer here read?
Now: 4800
